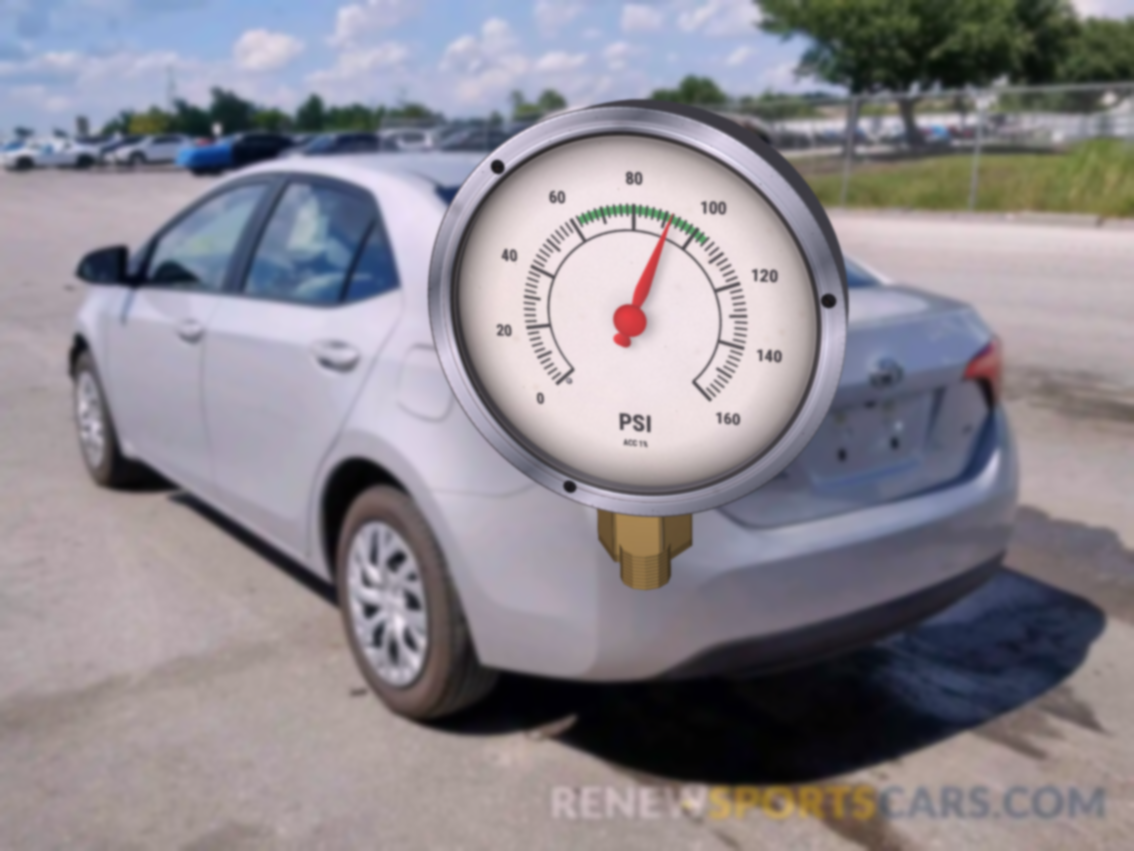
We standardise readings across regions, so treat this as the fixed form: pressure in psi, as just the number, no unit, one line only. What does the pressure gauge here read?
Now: 92
